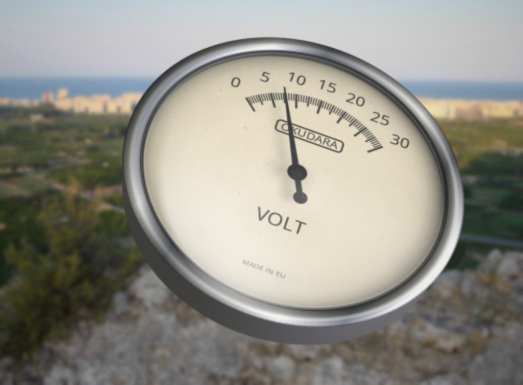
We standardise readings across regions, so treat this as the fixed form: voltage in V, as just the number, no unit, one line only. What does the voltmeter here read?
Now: 7.5
